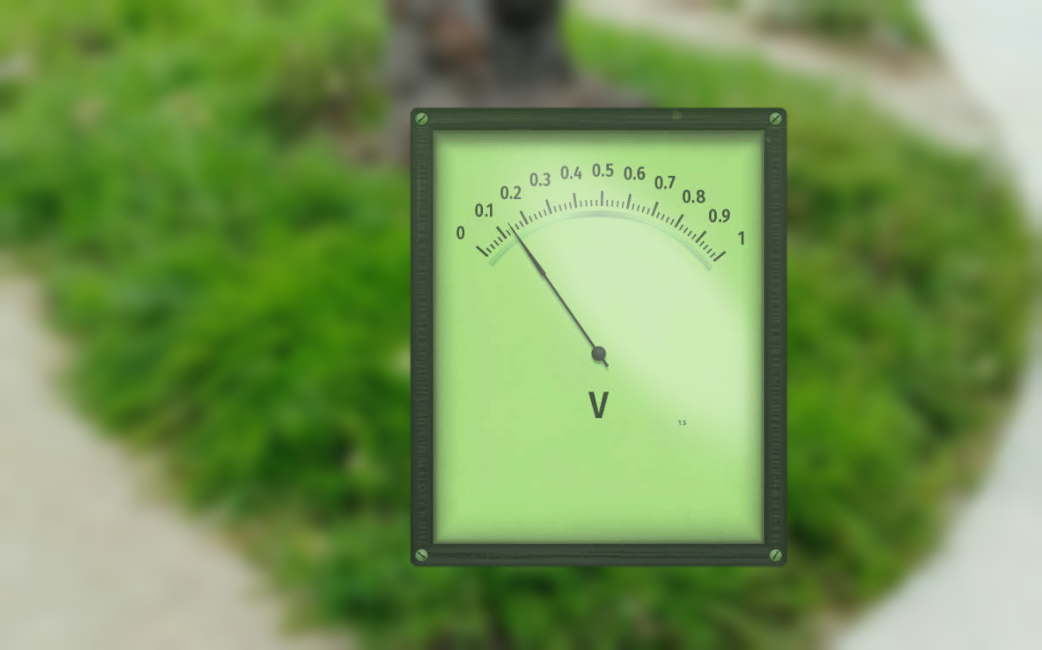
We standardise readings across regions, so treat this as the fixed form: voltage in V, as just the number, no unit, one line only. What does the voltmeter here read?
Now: 0.14
